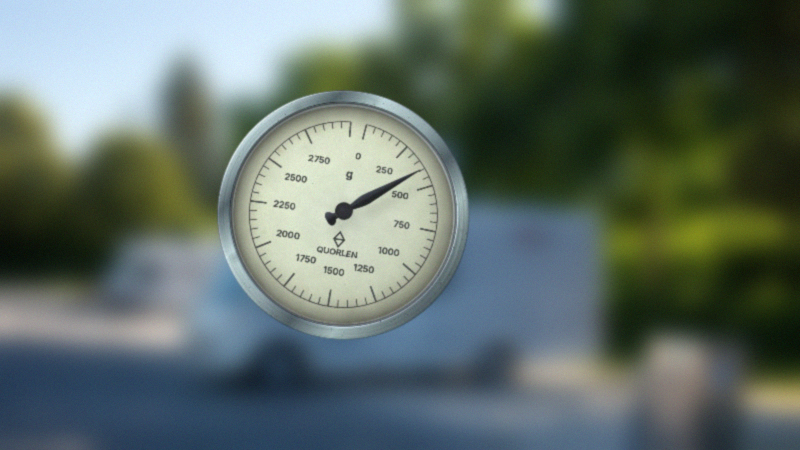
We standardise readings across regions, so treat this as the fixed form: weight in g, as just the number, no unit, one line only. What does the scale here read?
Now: 400
